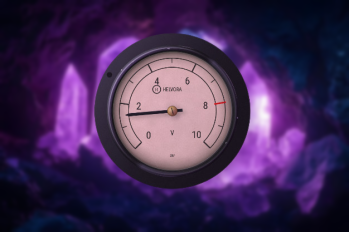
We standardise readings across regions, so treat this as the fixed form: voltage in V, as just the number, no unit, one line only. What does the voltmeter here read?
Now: 1.5
